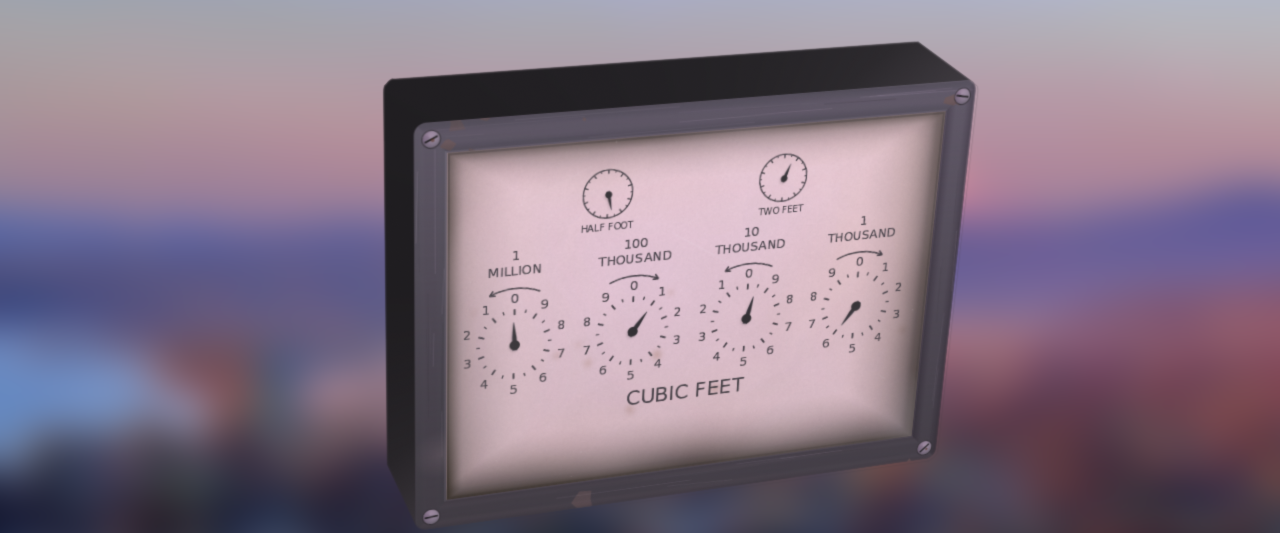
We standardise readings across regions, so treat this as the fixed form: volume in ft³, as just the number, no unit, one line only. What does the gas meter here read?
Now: 9600
